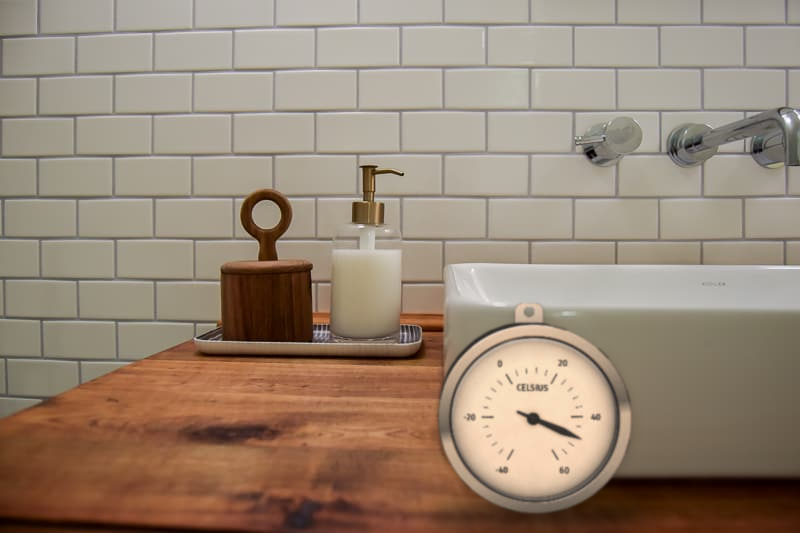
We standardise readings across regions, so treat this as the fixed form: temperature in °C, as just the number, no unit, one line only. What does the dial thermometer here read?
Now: 48
